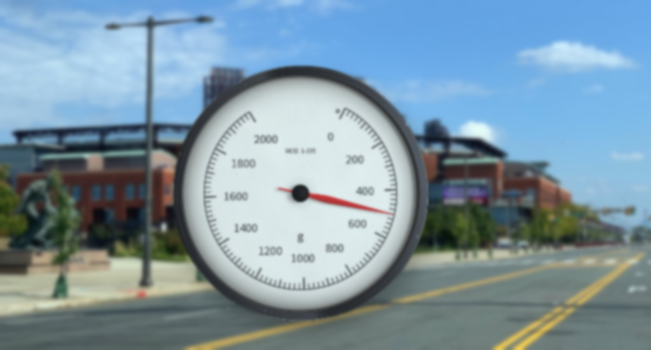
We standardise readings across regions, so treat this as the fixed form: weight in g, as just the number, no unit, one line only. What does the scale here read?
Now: 500
